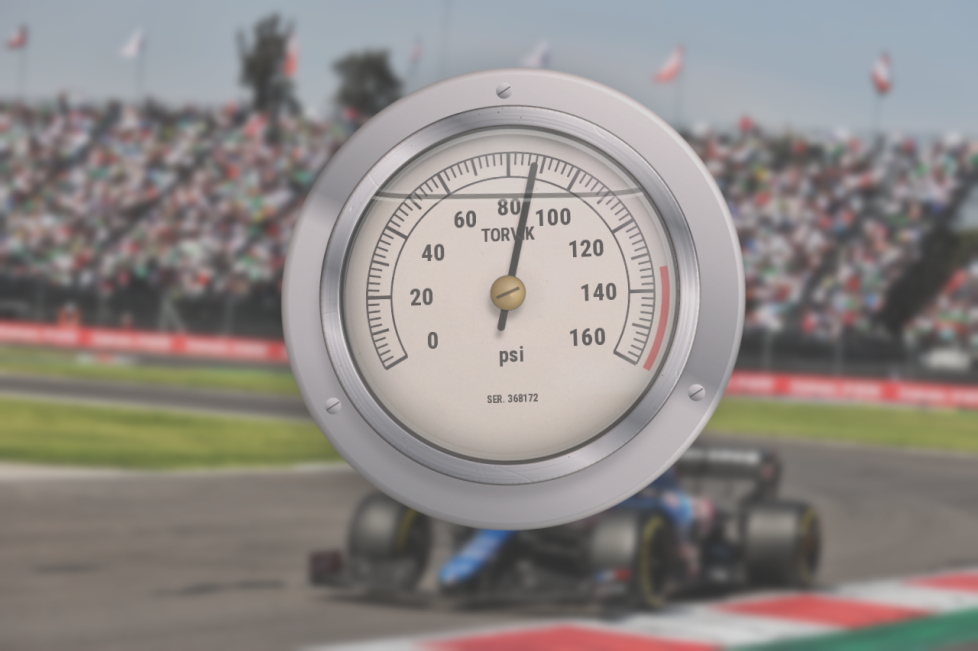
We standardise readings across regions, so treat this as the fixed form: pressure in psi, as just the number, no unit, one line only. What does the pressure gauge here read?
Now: 88
